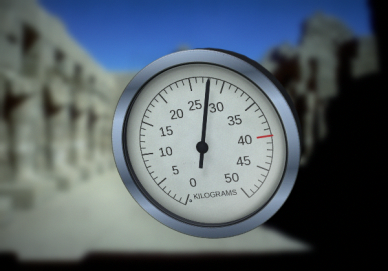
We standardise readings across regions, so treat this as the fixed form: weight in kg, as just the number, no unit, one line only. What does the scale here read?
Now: 28
